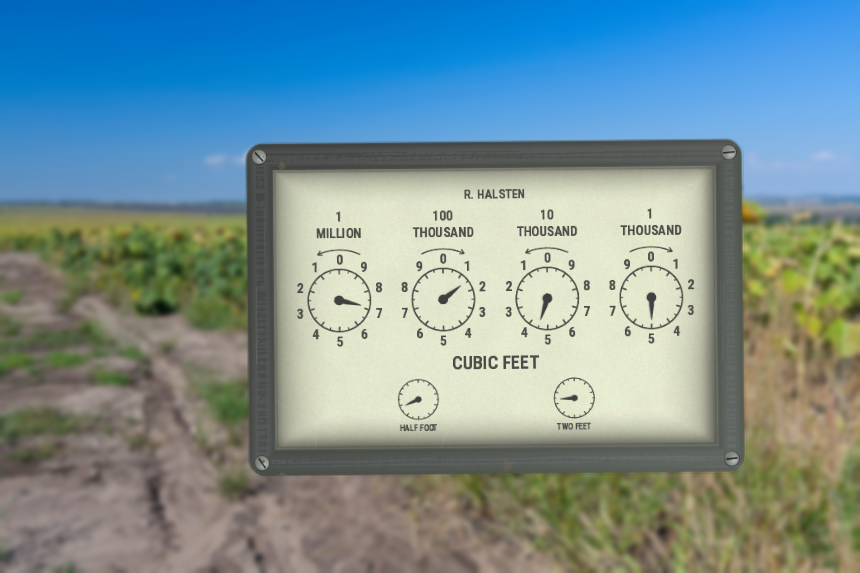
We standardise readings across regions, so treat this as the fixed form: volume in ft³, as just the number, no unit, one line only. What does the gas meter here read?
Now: 714500
